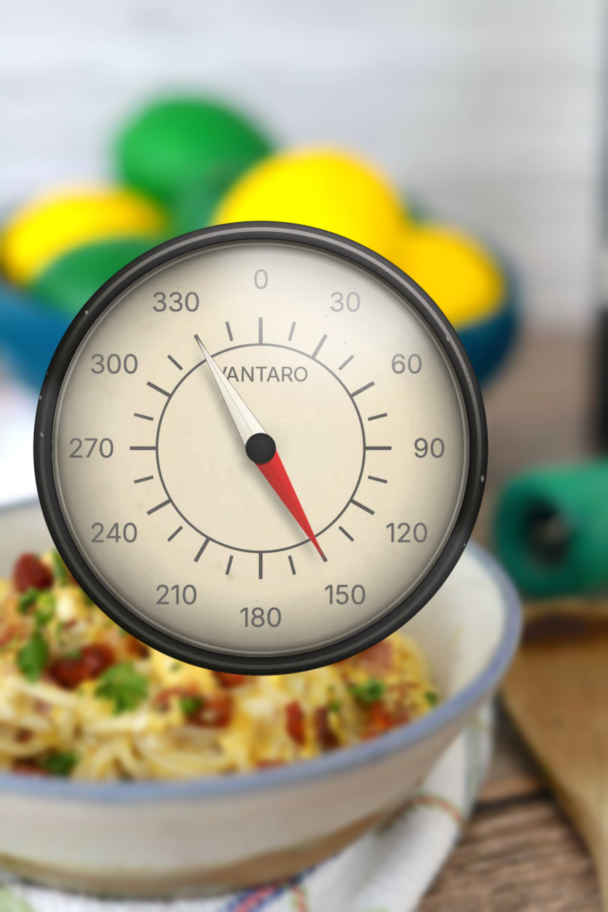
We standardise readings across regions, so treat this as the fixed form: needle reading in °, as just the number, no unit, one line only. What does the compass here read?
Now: 150
